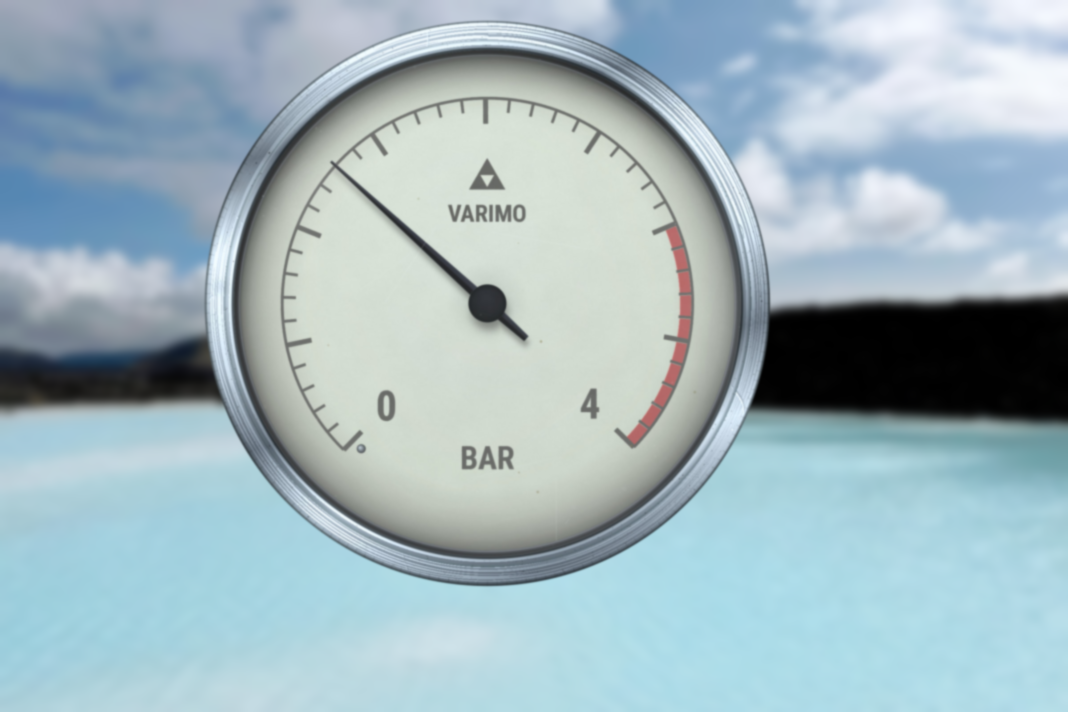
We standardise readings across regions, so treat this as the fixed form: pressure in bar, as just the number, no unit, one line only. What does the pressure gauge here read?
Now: 1.3
